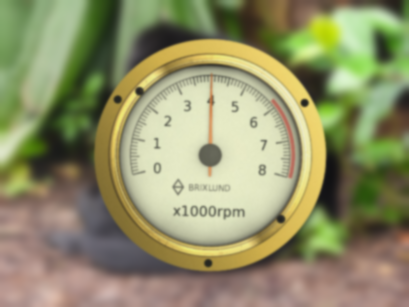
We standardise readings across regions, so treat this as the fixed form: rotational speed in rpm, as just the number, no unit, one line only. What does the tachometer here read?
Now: 4000
